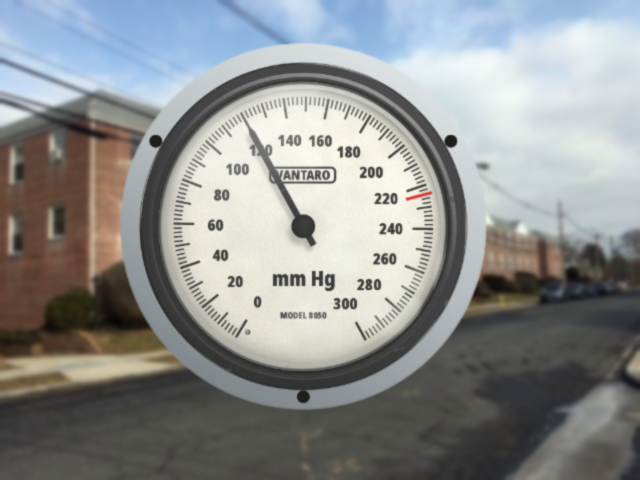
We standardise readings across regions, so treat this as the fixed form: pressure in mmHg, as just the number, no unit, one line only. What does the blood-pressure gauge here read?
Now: 120
